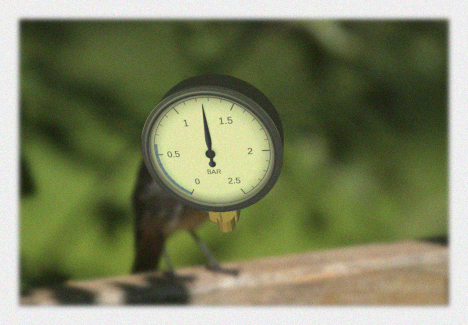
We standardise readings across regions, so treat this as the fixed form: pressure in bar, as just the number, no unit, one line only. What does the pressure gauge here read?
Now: 1.25
